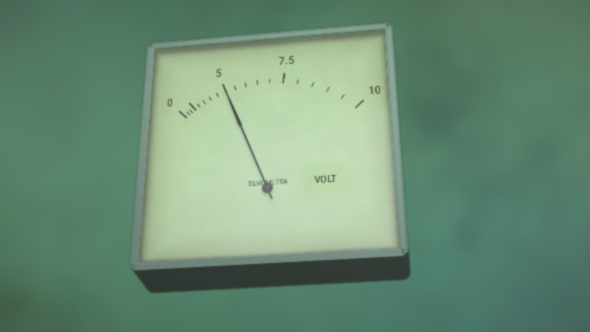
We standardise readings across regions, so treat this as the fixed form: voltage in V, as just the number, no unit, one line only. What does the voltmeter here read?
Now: 5
